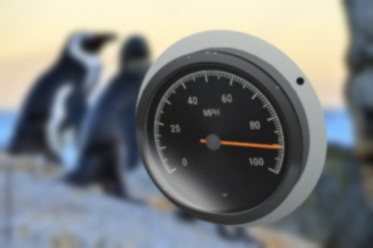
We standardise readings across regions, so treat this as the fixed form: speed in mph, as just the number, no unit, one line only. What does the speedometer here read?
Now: 90
